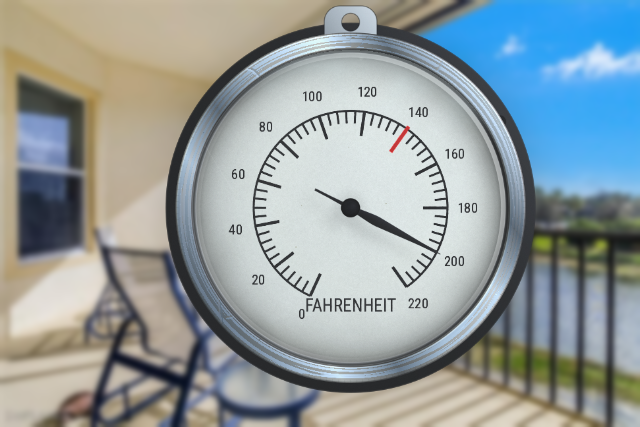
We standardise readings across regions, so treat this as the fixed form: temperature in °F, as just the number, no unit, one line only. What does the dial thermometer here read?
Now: 200
